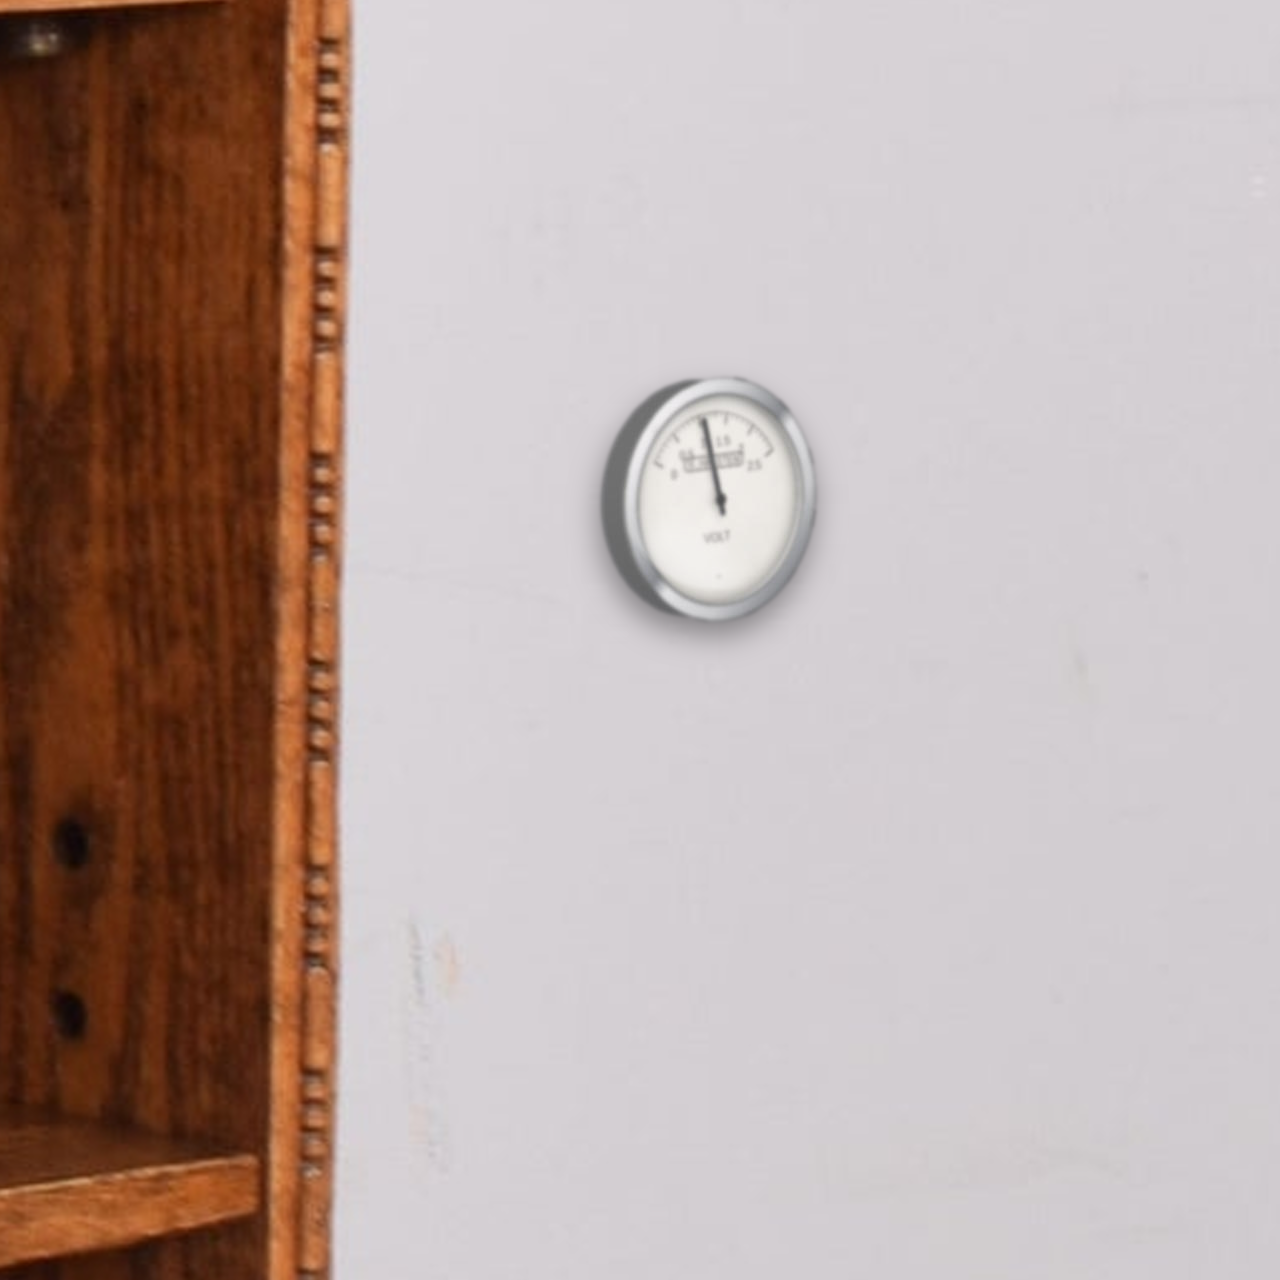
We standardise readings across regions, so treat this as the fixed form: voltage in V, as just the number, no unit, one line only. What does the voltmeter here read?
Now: 1
